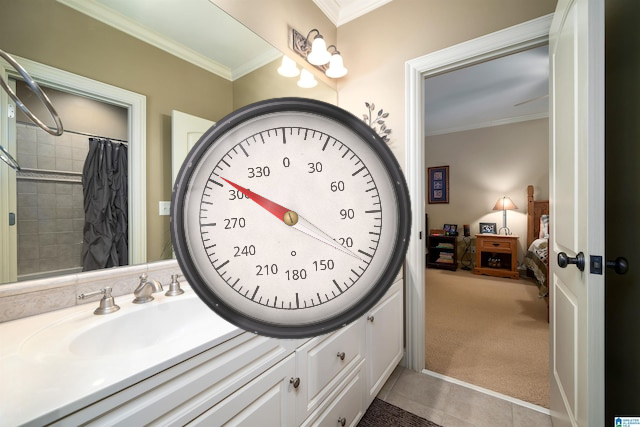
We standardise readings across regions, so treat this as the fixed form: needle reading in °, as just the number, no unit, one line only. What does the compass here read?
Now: 305
